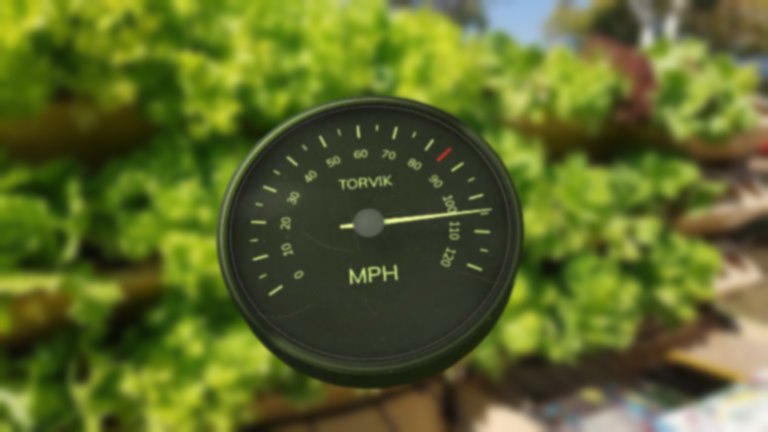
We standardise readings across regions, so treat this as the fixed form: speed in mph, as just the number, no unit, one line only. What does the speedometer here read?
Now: 105
